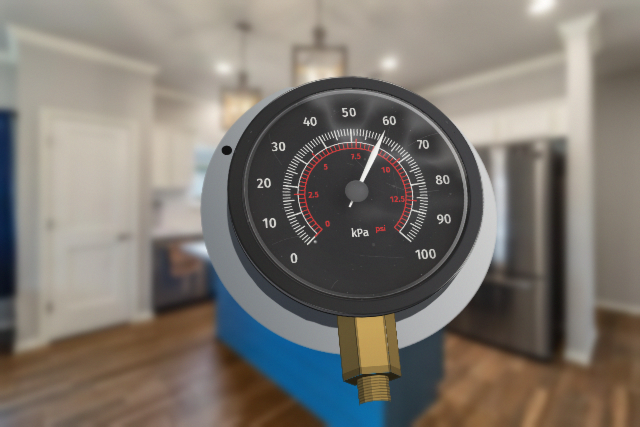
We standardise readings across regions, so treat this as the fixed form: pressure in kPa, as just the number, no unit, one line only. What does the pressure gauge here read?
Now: 60
